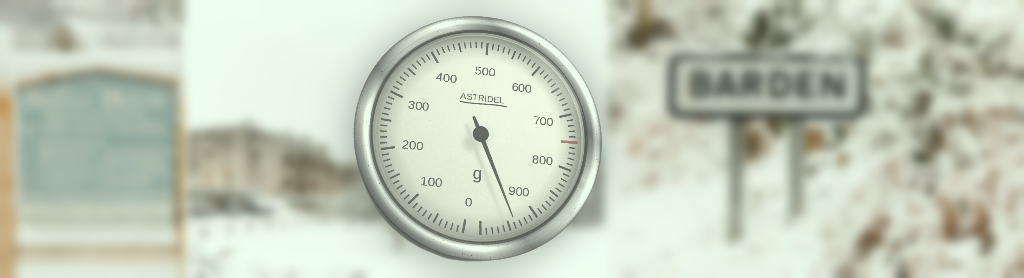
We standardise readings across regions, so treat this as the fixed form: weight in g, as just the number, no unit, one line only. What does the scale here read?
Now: 940
